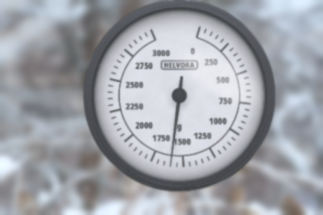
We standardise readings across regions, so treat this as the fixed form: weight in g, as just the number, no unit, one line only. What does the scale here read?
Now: 1600
